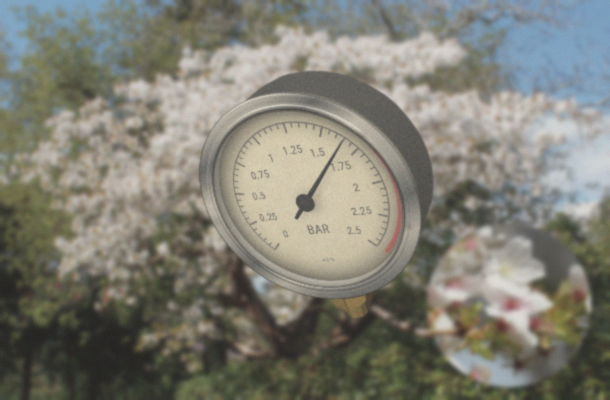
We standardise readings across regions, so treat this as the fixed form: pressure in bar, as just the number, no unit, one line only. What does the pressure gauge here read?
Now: 1.65
